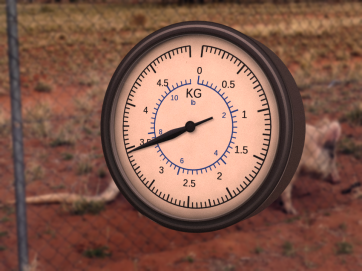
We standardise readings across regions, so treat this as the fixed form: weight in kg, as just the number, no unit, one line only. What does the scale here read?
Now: 3.45
